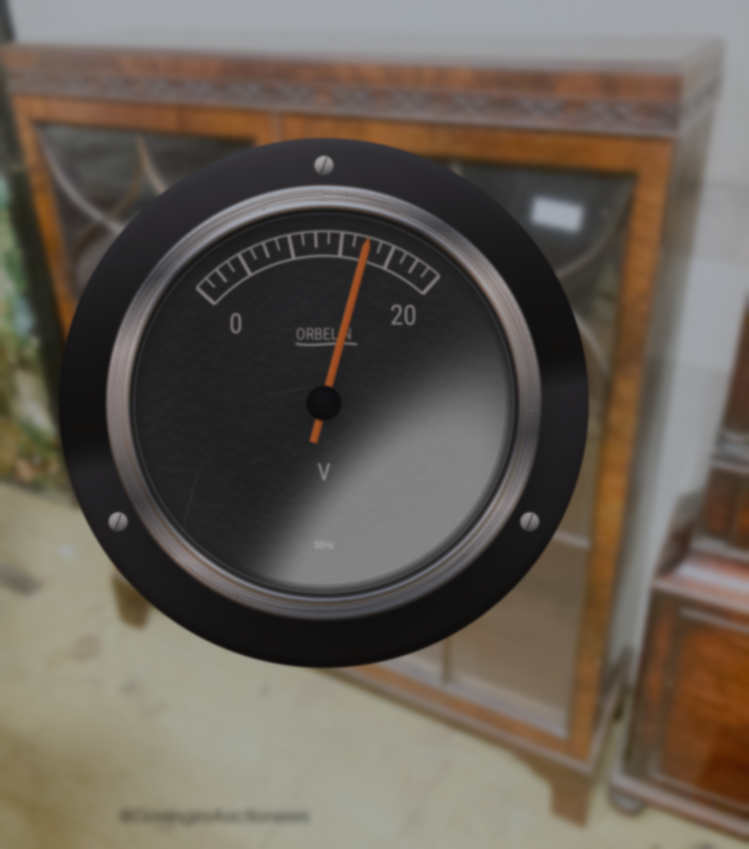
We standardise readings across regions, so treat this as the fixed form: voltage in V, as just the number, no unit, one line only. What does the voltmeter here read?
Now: 14
